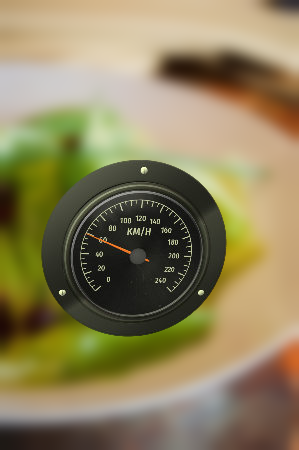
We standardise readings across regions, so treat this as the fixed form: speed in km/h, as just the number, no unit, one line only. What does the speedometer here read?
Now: 60
